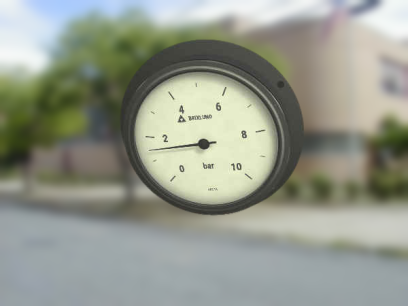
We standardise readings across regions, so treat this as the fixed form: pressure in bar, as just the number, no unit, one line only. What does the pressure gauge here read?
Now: 1.5
